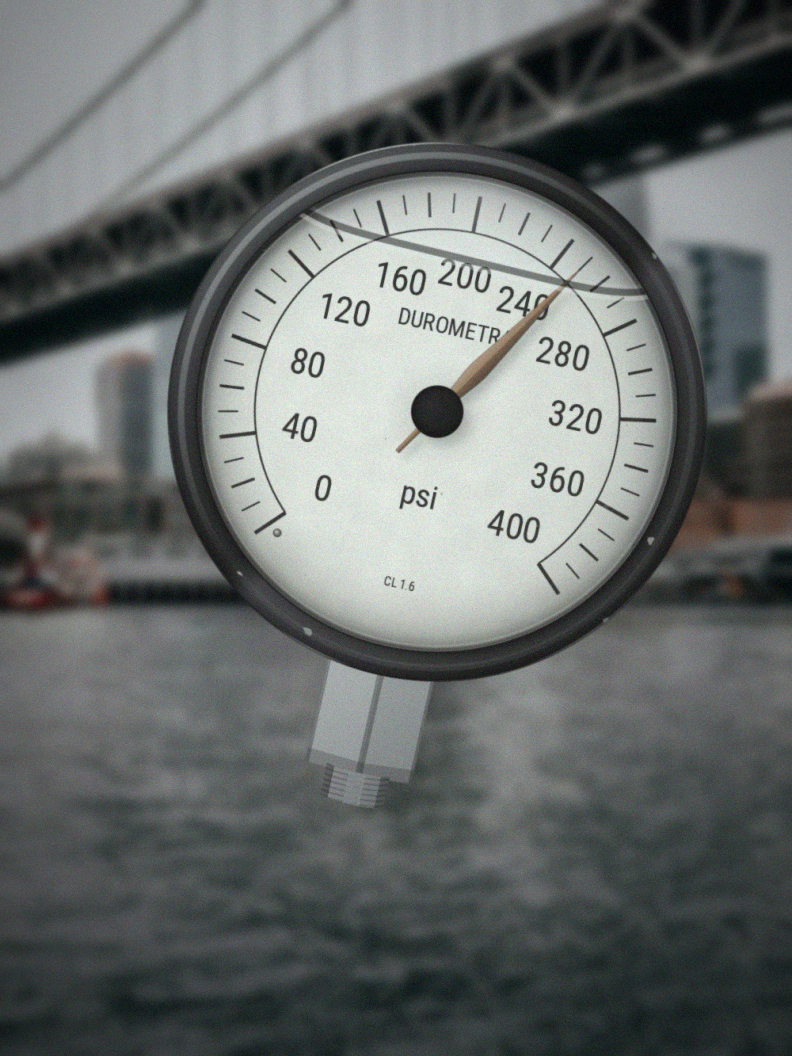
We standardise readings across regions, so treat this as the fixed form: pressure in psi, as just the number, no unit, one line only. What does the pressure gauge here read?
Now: 250
